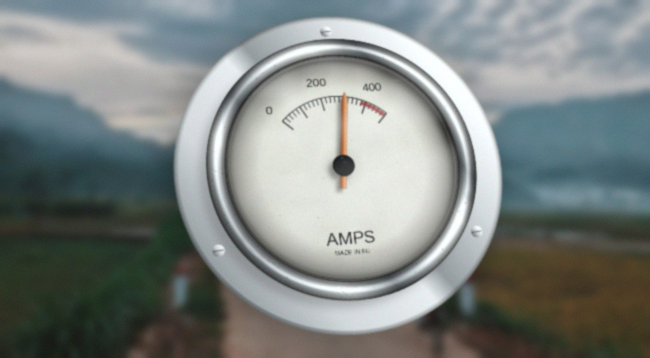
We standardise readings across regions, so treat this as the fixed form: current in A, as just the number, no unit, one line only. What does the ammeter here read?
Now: 300
